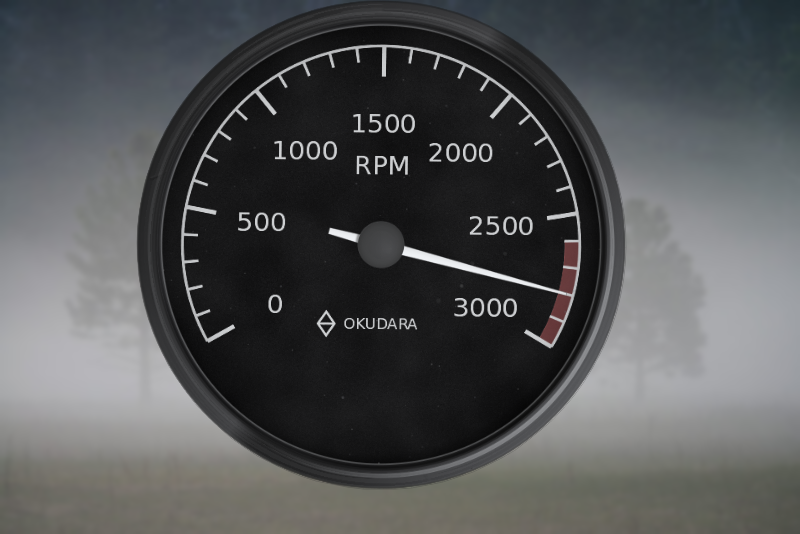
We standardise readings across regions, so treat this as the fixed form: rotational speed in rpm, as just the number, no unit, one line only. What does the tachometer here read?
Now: 2800
